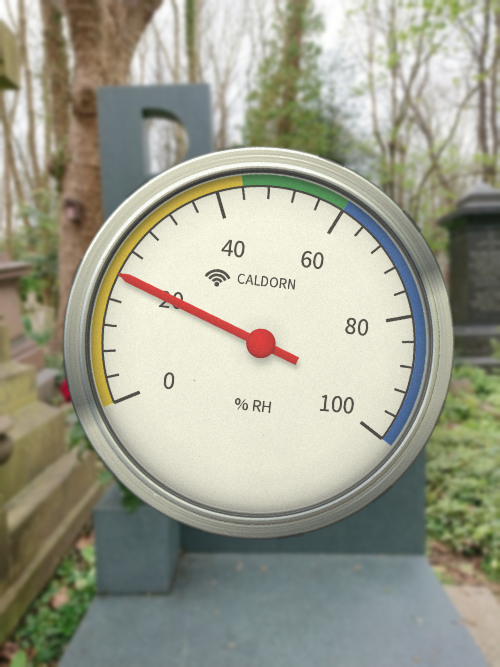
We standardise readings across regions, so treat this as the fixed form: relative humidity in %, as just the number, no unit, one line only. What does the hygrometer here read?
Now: 20
